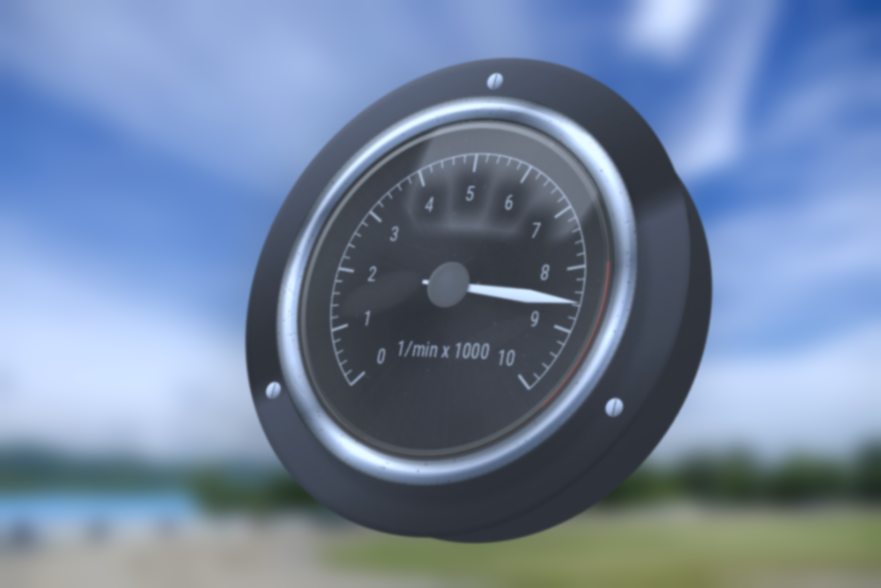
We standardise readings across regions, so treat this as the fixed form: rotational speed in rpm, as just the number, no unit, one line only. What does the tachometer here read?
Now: 8600
